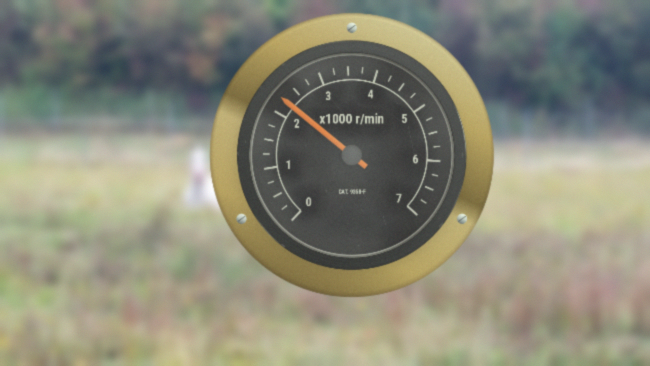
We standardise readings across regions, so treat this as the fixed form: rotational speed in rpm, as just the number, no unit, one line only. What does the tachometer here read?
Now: 2250
